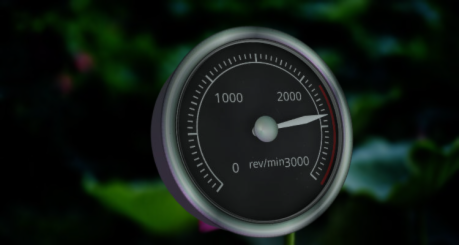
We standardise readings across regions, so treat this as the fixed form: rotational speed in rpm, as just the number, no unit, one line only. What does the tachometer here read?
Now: 2400
